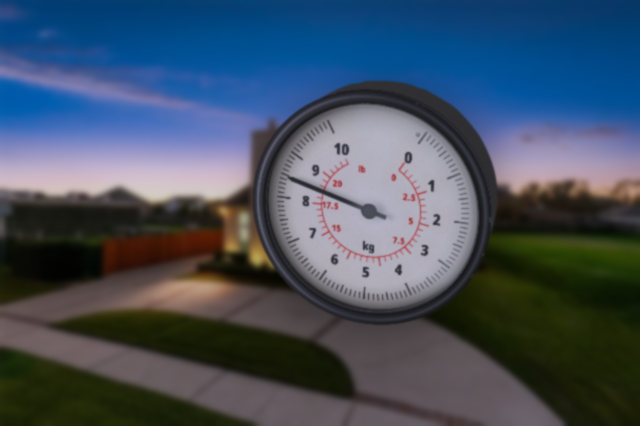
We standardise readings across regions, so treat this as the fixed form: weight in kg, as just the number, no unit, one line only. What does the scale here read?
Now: 8.5
